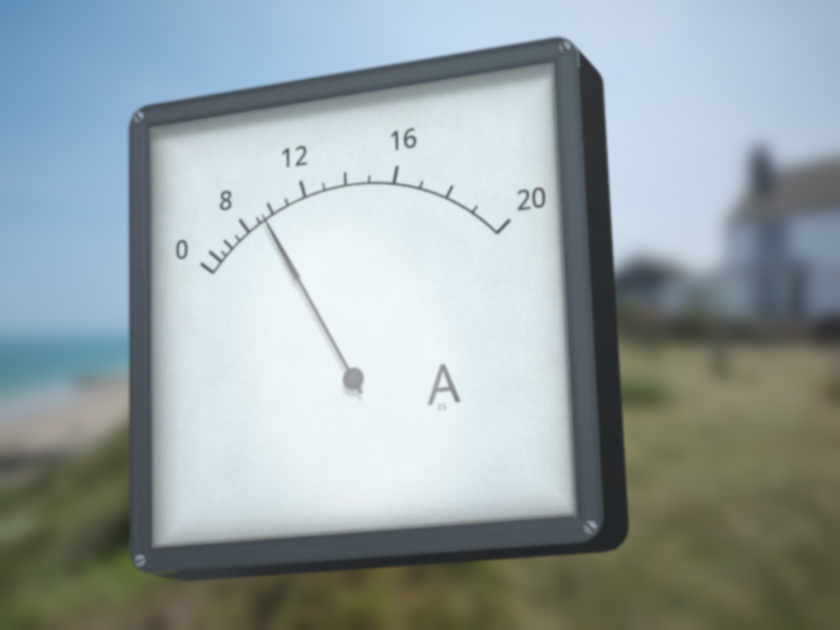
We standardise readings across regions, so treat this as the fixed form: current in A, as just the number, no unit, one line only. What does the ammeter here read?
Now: 9.5
